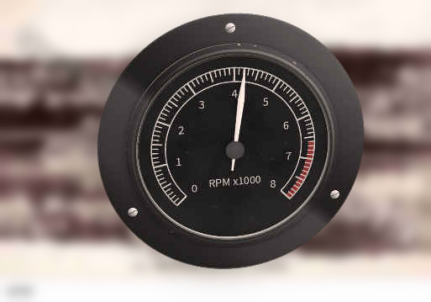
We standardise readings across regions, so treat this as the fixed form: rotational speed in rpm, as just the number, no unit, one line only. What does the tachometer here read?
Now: 4200
